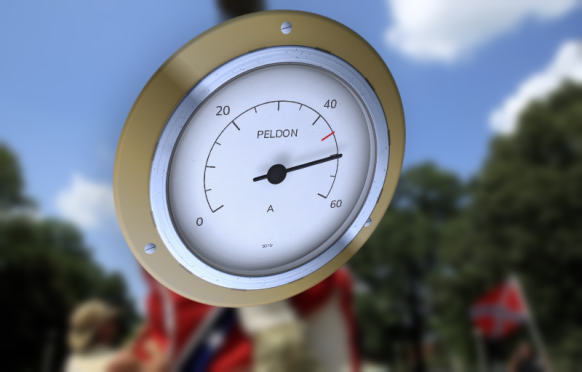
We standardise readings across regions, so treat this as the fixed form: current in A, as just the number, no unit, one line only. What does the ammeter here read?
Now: 50
